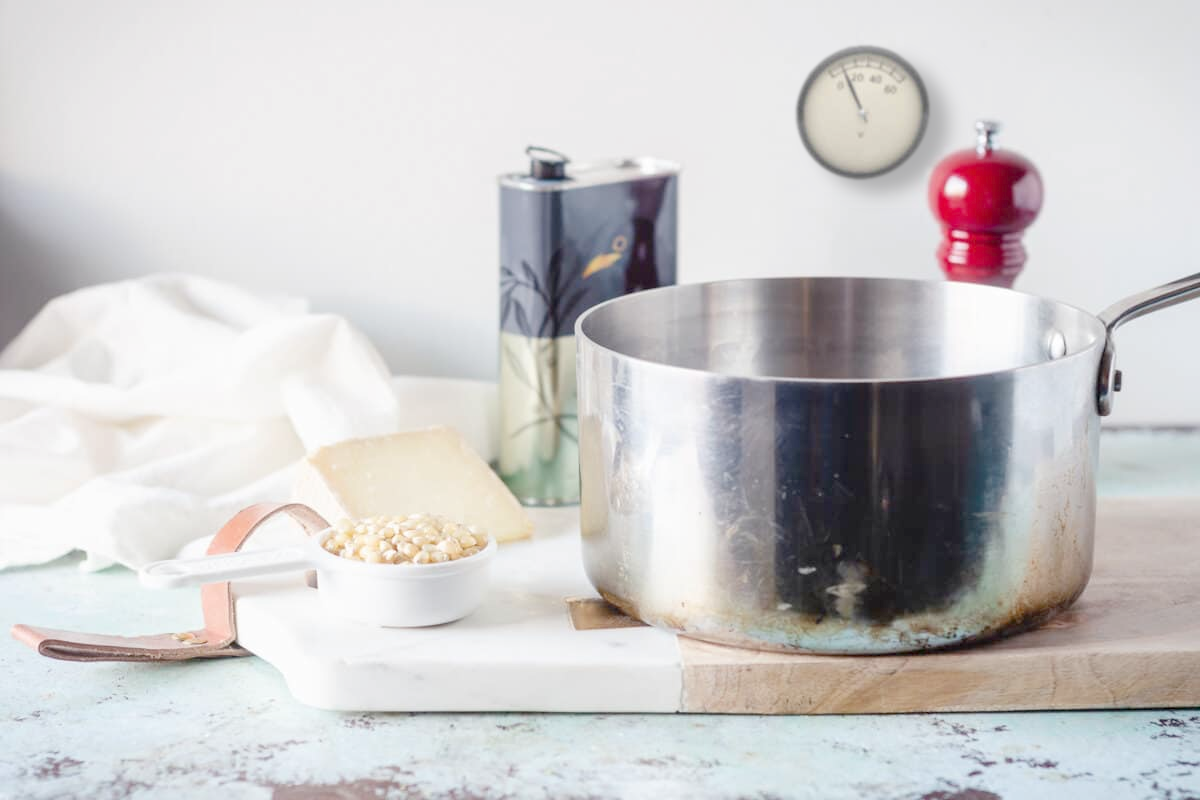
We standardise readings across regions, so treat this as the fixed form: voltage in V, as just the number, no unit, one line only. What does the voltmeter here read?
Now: 10
